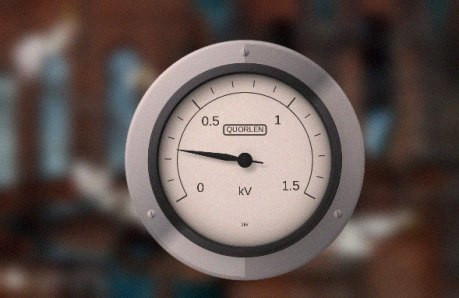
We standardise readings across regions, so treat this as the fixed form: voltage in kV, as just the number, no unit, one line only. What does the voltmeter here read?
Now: 0.25
